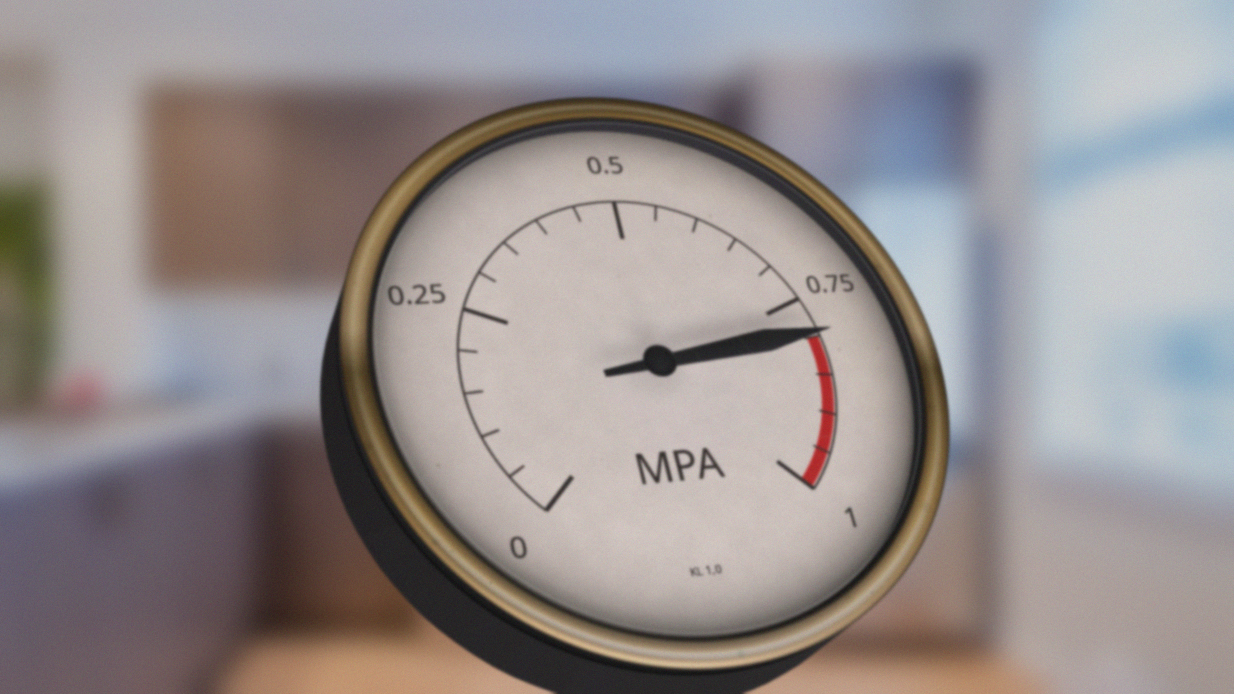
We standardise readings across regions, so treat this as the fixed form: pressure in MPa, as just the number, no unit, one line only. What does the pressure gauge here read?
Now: 0.8
